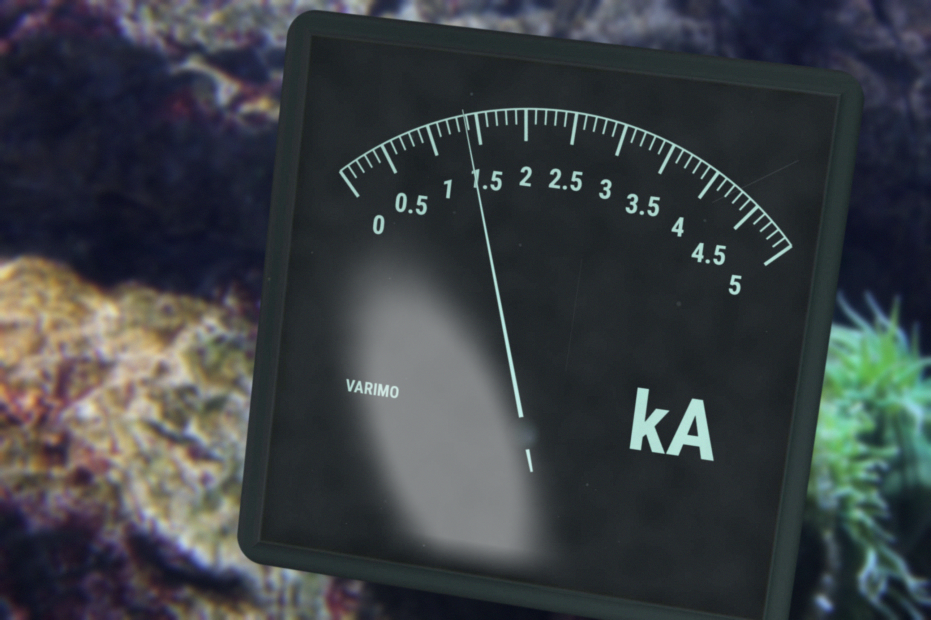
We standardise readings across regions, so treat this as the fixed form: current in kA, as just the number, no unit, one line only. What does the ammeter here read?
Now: 1.4
